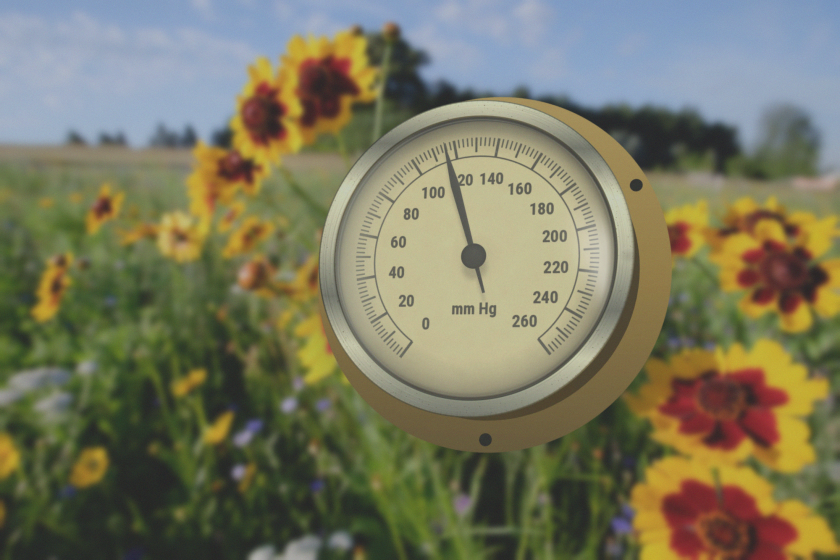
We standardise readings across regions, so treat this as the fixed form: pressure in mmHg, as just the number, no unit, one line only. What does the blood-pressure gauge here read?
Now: 116
